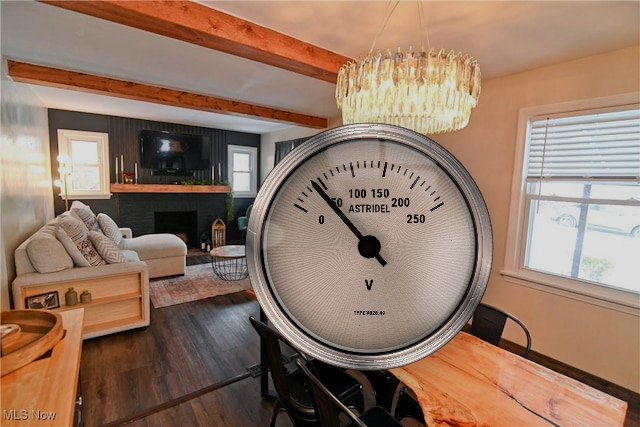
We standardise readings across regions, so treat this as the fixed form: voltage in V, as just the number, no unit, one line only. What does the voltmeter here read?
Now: 40
